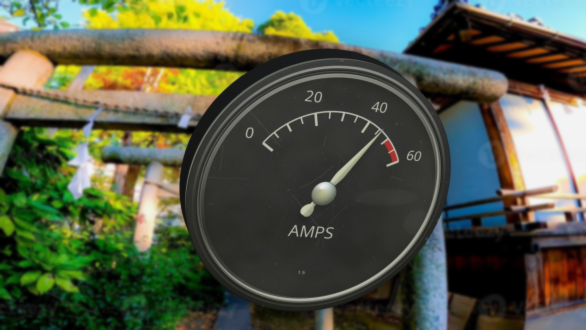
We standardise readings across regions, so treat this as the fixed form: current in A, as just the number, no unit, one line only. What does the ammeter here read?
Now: 45
